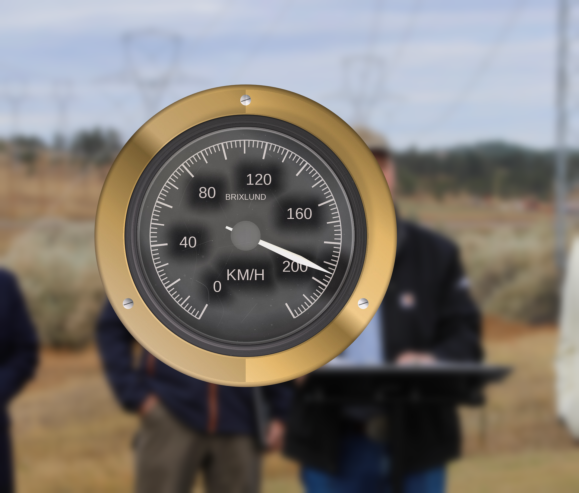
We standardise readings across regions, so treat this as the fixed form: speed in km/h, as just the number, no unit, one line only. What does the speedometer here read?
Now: 194
